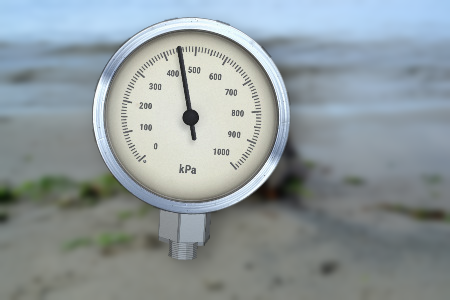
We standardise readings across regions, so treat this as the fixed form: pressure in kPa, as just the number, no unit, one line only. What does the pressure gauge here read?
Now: 450
